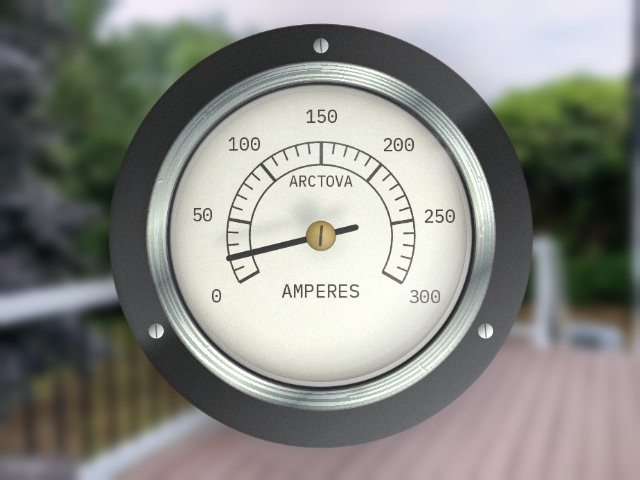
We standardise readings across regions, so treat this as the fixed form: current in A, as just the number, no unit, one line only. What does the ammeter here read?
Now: 20
